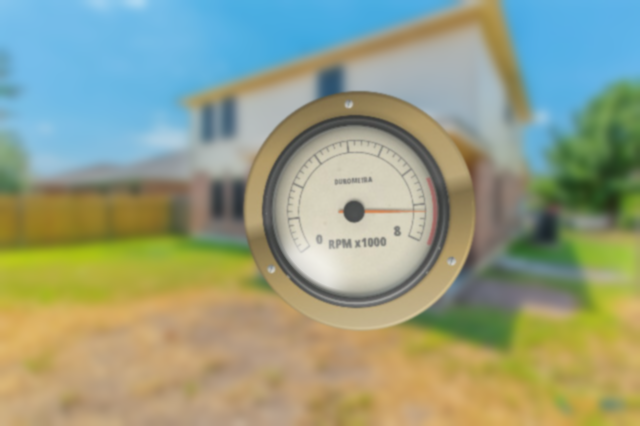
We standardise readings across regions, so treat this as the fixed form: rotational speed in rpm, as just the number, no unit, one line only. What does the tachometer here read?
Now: 7200
